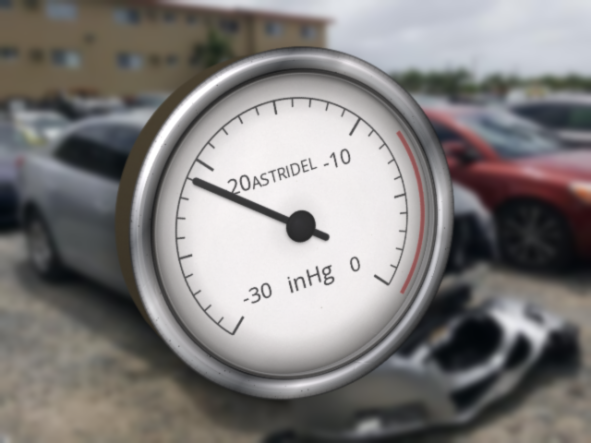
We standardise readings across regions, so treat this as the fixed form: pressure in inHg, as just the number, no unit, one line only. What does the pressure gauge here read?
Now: -21
